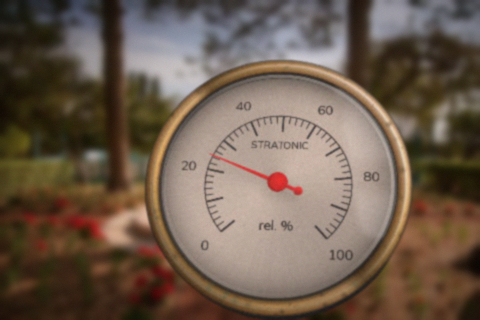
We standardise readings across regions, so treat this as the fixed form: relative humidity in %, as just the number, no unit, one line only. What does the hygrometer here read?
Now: 24
